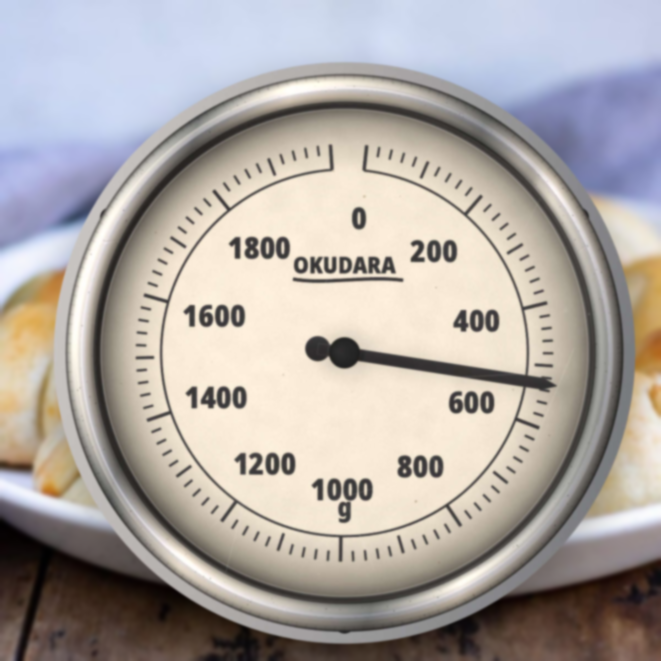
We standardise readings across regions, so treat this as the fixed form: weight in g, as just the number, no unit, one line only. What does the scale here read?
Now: 530
